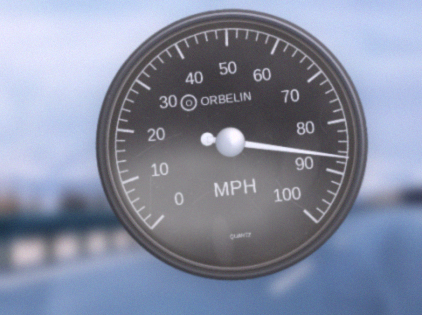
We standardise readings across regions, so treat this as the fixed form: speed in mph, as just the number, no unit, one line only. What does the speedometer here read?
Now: 87
